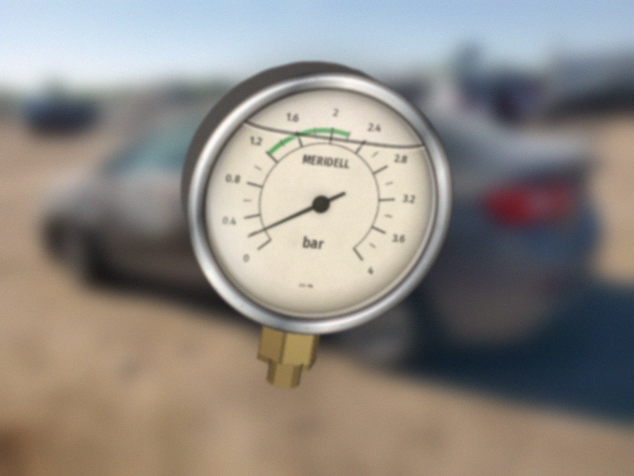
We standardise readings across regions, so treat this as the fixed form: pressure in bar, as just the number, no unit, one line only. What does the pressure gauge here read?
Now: 0.2
